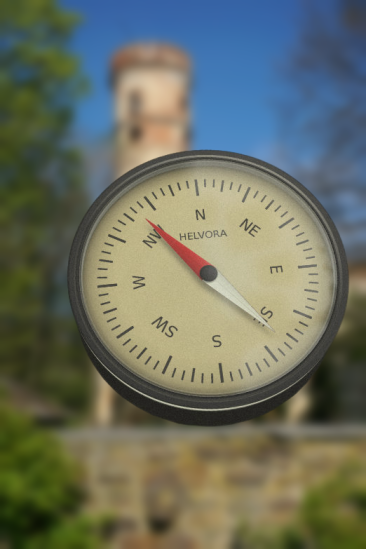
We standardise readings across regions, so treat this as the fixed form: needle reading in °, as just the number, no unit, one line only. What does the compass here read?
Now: 320
